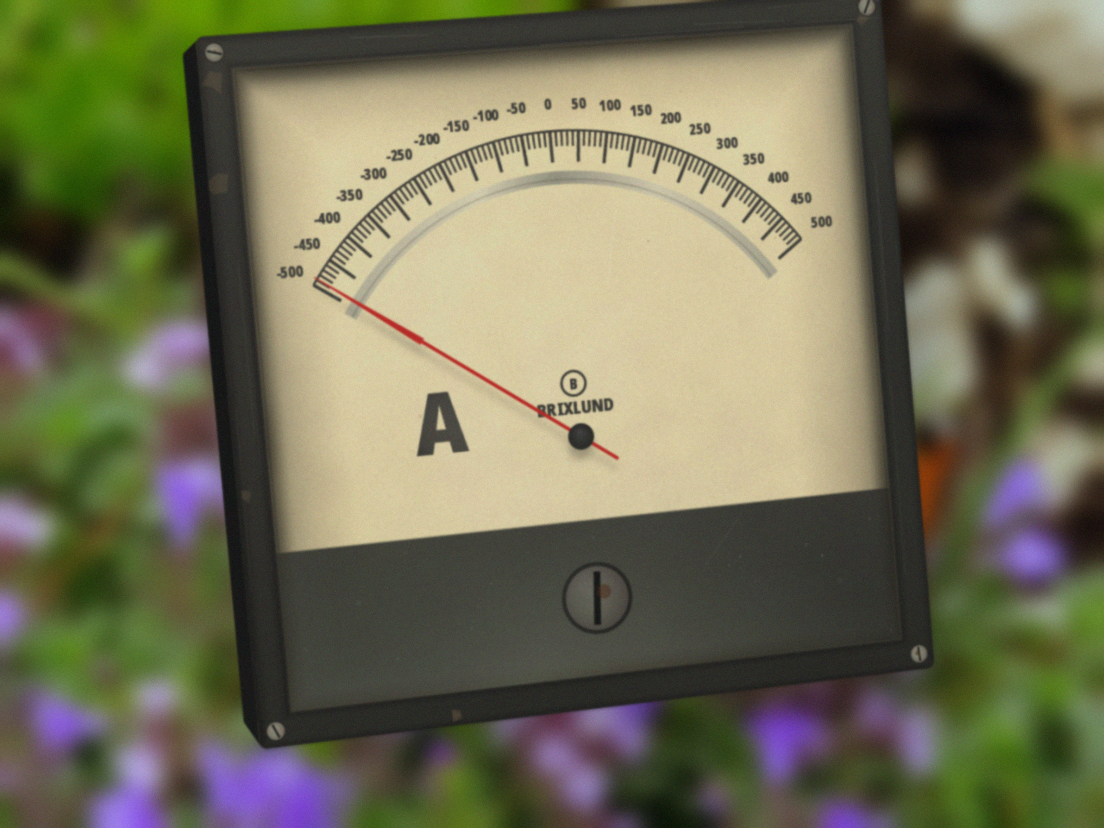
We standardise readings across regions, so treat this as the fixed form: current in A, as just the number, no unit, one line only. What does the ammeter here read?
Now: -490
